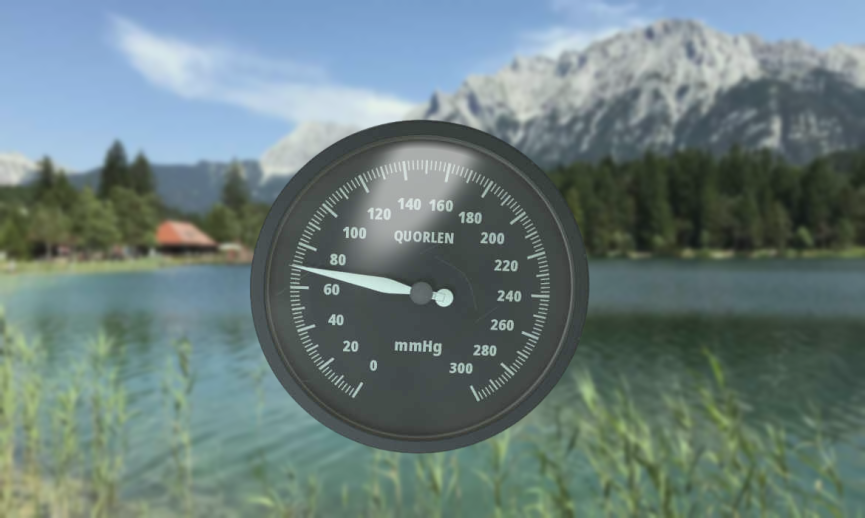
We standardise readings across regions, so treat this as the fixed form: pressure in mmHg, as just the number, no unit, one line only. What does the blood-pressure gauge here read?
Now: 70
